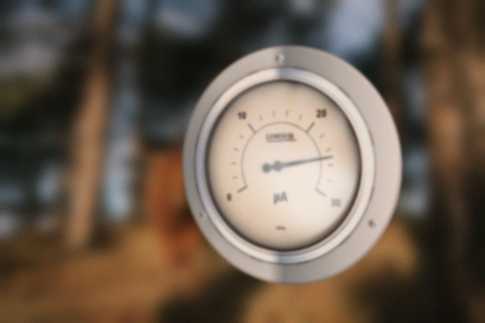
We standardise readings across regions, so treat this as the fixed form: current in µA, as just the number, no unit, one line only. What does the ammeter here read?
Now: 25
